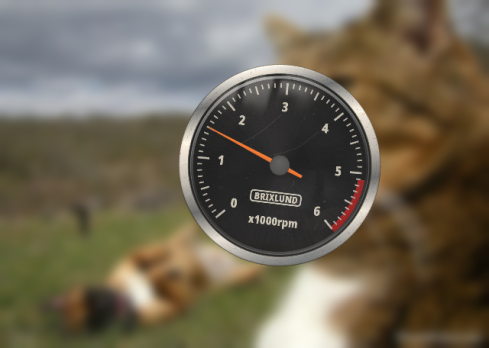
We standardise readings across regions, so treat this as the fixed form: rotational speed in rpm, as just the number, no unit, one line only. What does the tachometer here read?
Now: 1500
